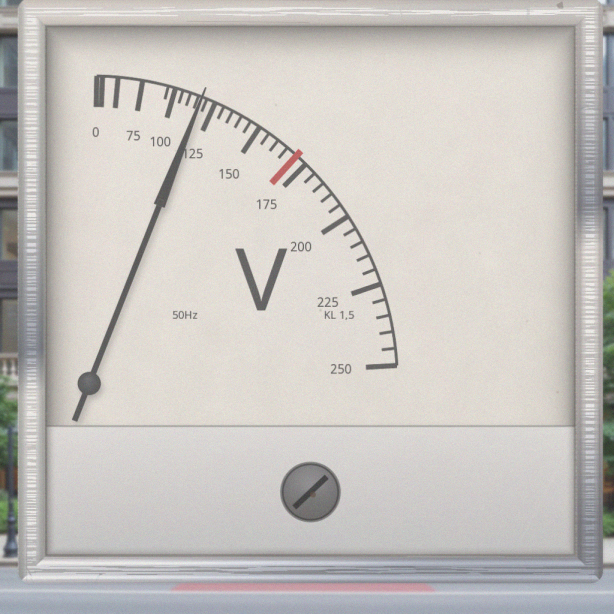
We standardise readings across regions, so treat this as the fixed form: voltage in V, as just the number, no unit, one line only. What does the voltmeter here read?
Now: 117.5
